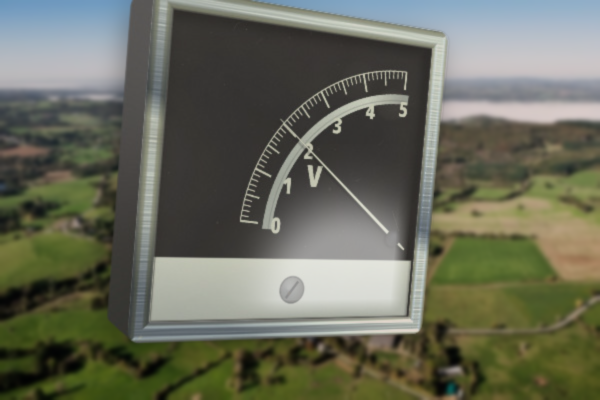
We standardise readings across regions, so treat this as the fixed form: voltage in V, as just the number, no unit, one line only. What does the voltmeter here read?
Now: 2
